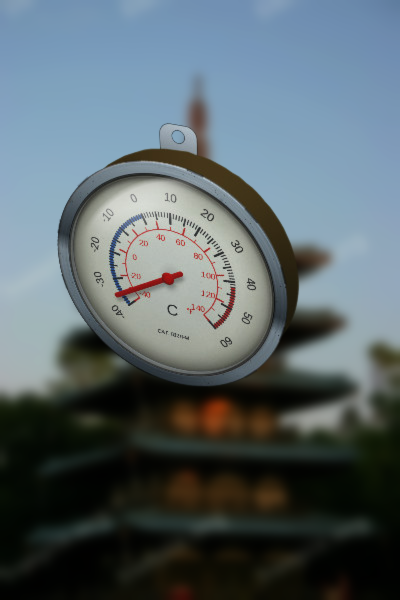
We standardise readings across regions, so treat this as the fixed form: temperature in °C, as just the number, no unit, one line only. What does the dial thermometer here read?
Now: -35
